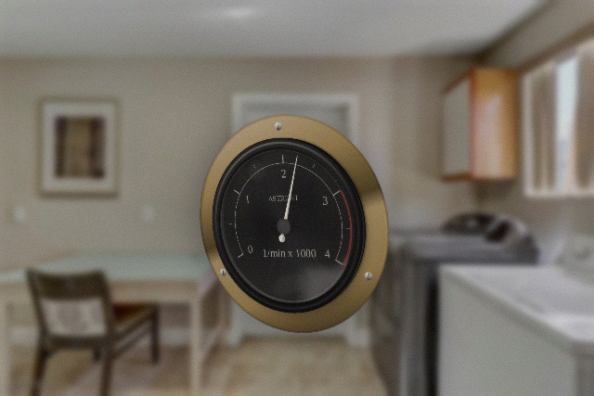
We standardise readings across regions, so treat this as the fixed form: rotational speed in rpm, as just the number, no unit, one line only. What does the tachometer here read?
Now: 2250
